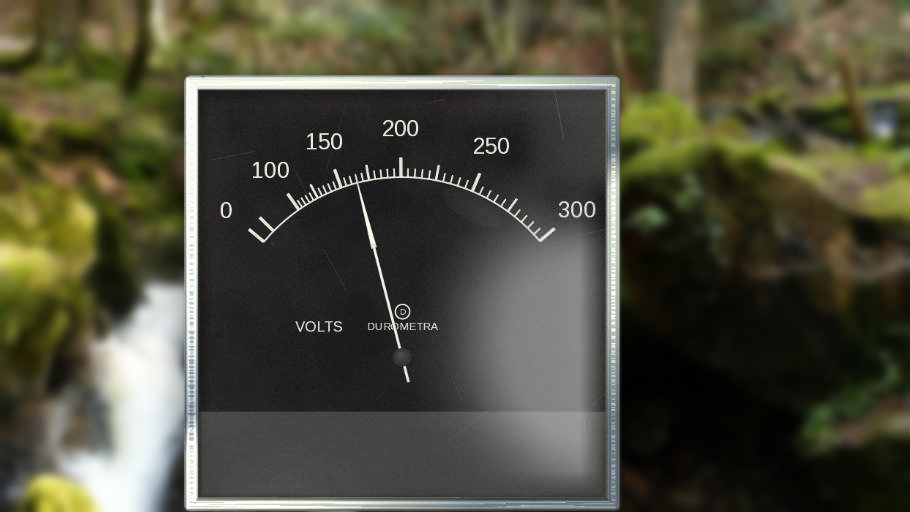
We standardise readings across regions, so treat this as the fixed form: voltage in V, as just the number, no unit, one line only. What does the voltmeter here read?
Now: 165
